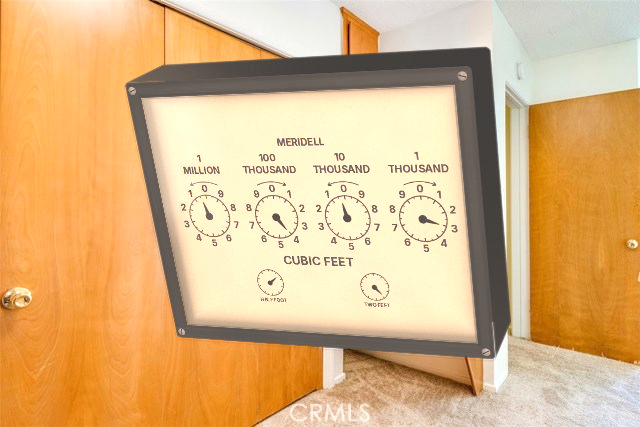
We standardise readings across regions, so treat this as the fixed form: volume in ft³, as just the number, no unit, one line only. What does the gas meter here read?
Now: 40300
